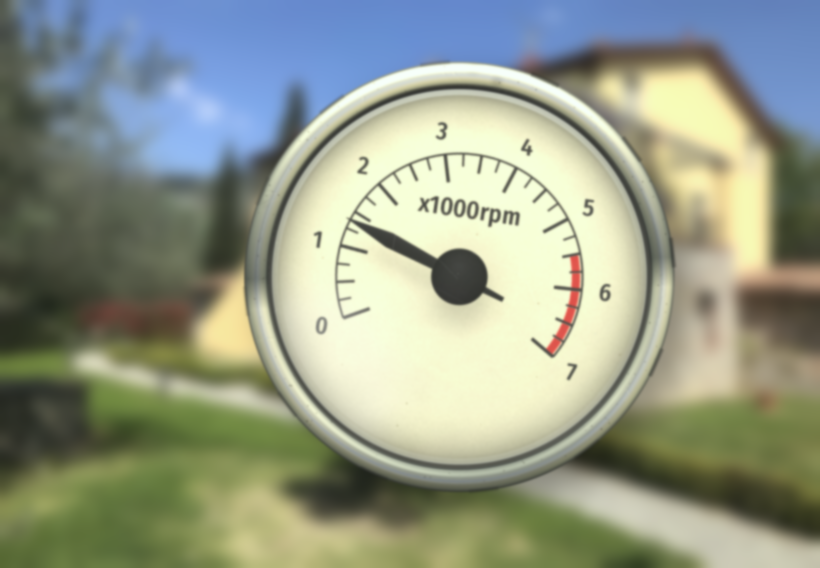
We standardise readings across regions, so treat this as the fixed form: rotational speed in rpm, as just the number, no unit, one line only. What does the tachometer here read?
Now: 1375
